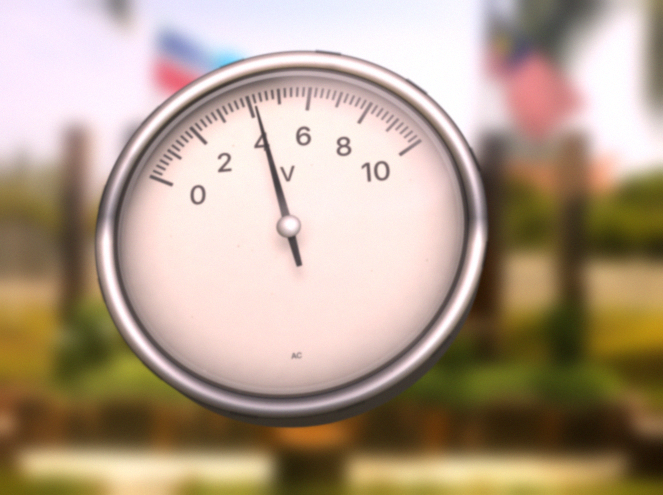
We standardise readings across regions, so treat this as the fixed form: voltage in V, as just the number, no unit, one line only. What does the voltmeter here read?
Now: 4.2
